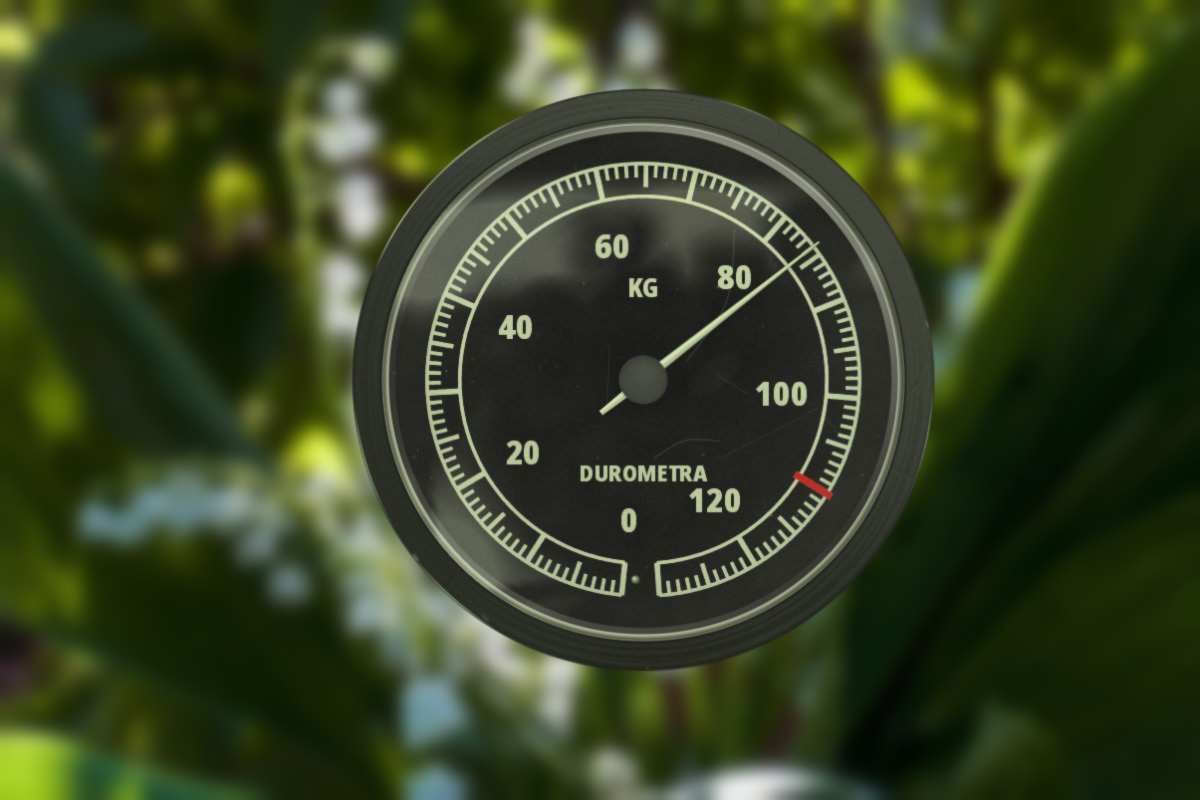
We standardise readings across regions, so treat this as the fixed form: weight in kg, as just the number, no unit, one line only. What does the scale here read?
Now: 84
